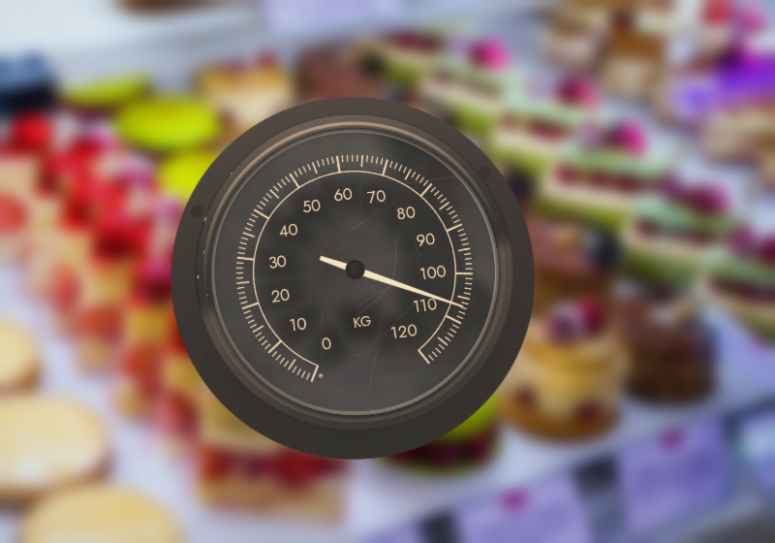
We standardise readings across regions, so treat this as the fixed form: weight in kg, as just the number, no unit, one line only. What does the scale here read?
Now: 107
